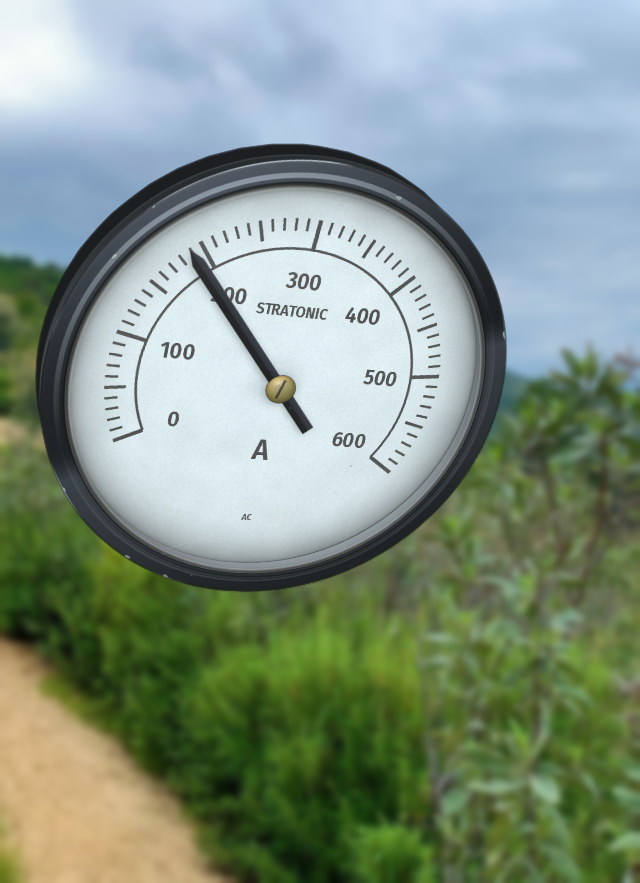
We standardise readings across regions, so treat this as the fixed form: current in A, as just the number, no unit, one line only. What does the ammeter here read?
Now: 190
